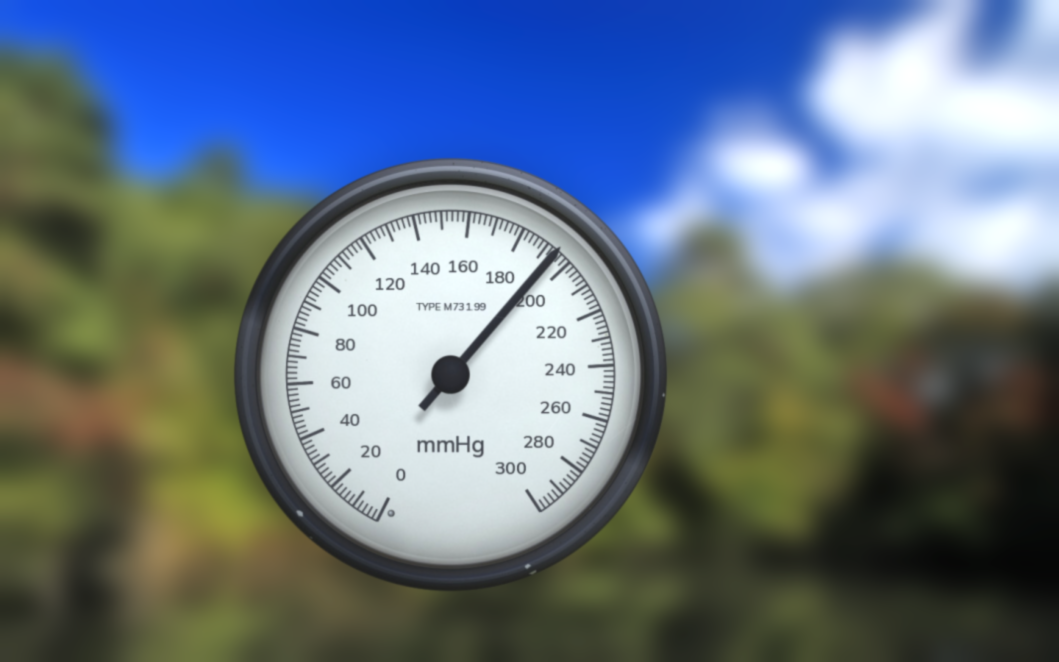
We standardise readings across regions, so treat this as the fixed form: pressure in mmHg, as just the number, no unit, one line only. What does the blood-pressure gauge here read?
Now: 194
